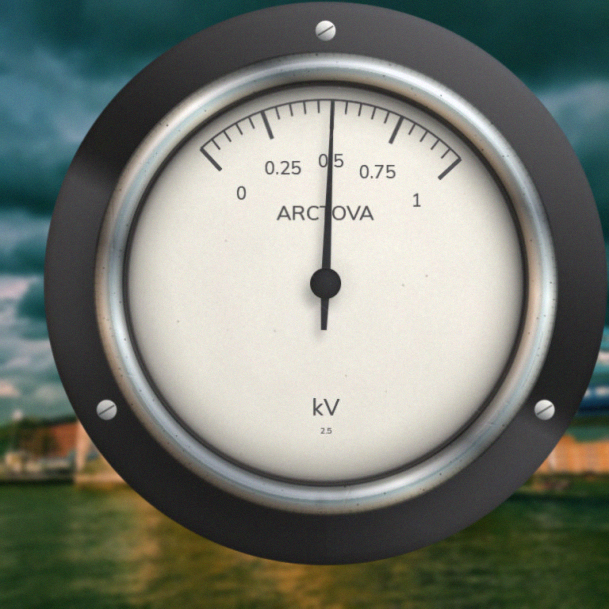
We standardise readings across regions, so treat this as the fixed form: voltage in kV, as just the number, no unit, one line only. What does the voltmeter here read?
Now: 0.5
